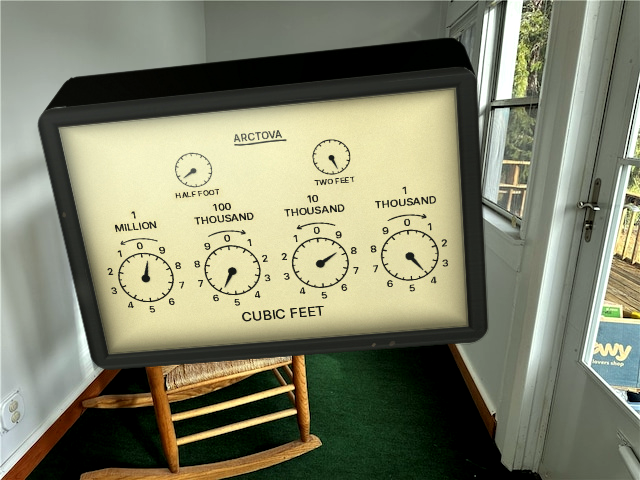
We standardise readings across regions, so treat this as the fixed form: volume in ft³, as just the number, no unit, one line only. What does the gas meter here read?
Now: 958400
